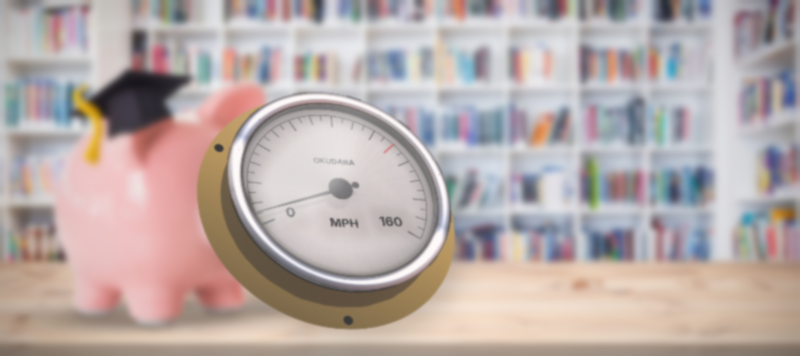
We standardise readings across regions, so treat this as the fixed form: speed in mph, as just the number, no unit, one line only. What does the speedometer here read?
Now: 5
